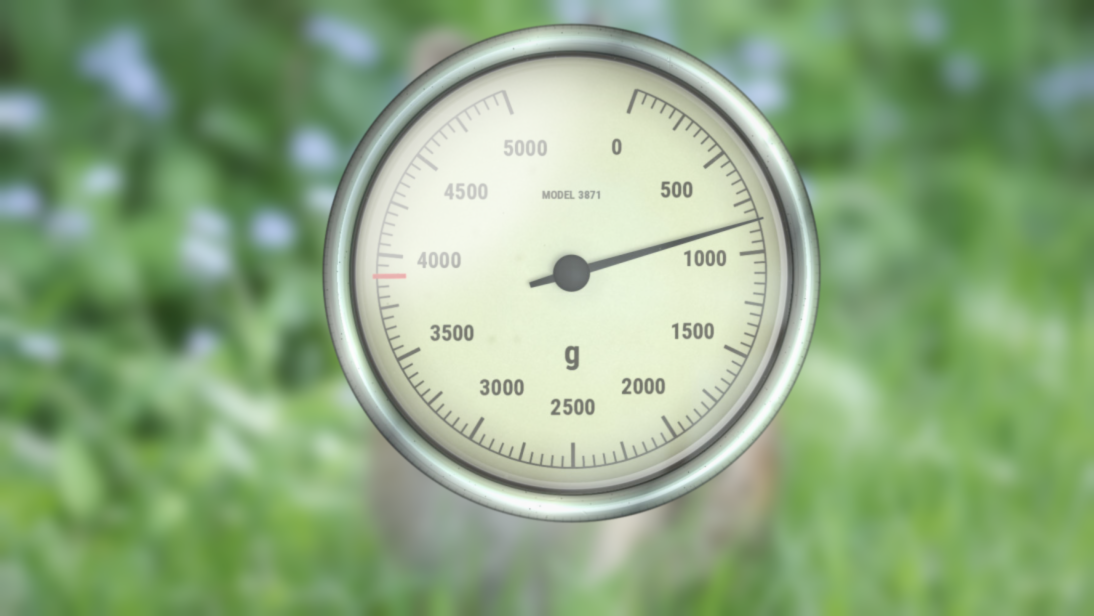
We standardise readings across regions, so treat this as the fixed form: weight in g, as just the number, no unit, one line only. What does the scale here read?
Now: 850
